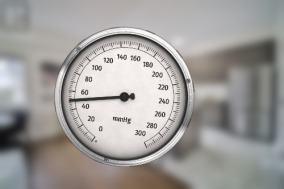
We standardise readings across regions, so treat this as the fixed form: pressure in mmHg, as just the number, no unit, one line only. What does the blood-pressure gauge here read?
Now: 50
